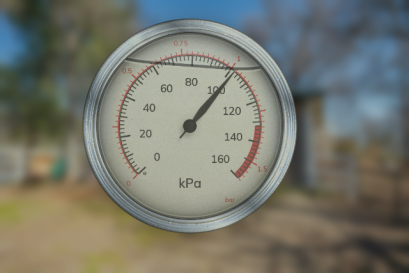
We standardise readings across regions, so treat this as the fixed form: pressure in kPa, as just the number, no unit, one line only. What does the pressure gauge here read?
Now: 102
